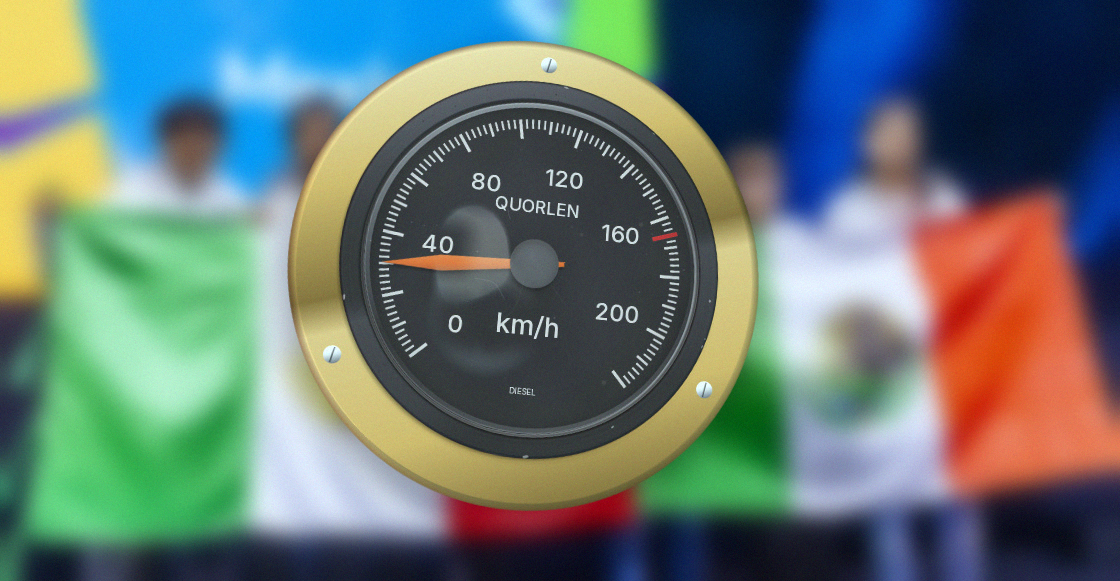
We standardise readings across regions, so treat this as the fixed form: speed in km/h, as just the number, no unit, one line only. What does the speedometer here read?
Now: 30
